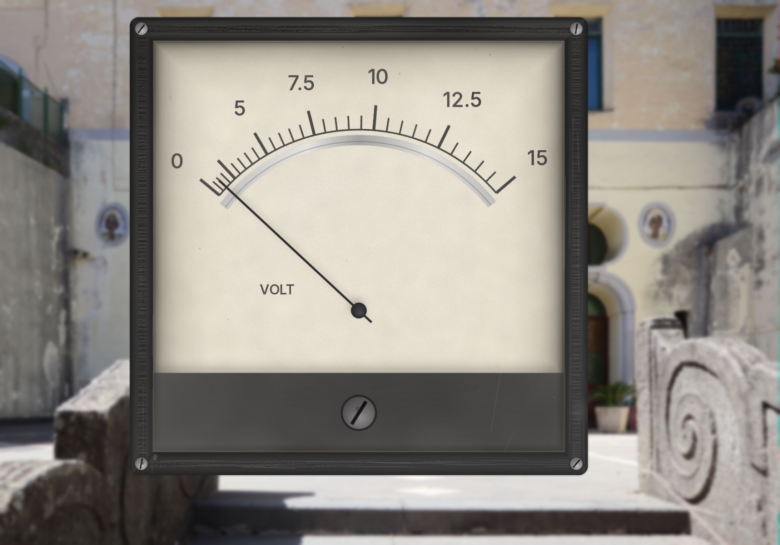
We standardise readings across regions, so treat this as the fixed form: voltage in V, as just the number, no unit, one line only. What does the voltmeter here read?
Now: 1.5
